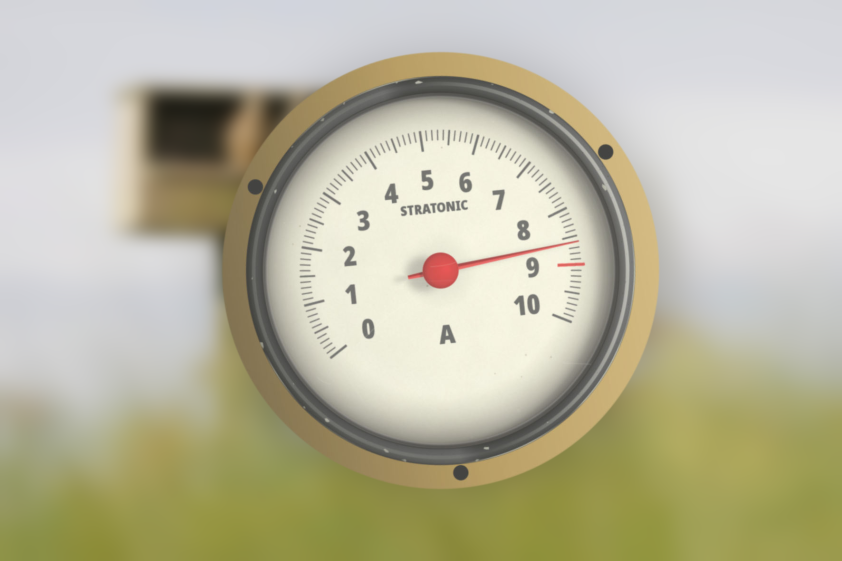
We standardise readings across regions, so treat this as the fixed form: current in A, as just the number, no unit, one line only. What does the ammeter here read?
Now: 8.6
